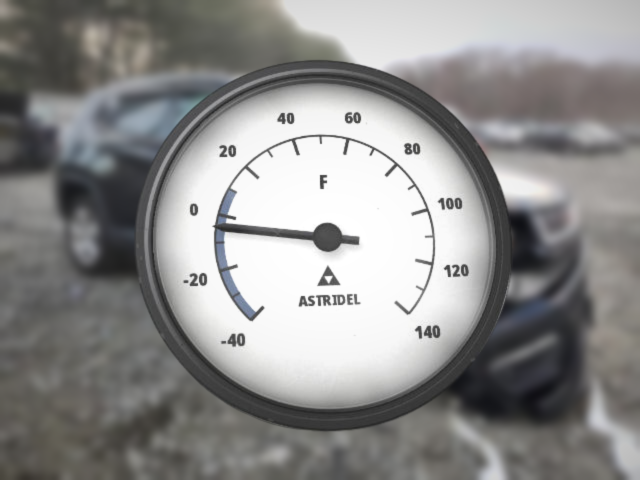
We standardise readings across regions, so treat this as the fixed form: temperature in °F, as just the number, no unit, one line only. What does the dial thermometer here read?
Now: -5
